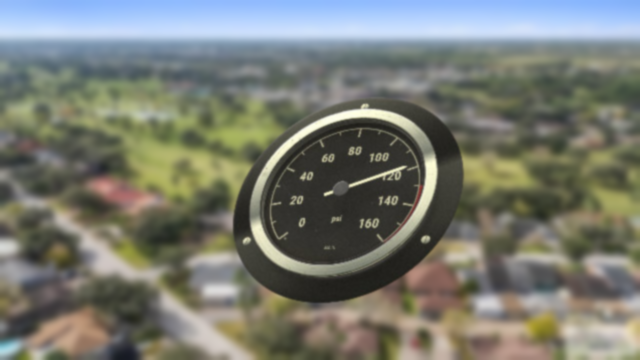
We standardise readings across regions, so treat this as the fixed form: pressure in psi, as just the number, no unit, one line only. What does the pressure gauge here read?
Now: 120
